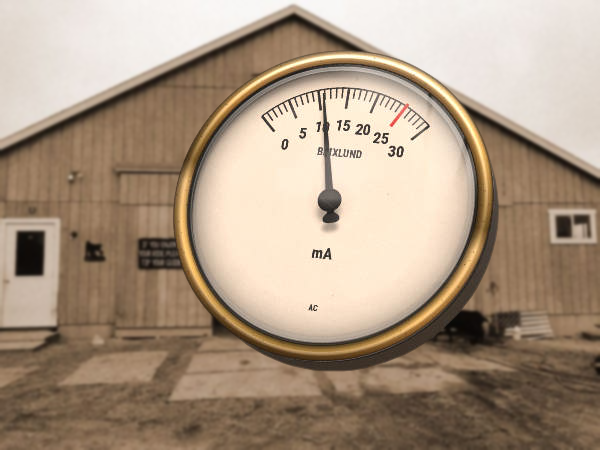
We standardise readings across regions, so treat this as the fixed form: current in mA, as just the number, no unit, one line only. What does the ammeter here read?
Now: 11
